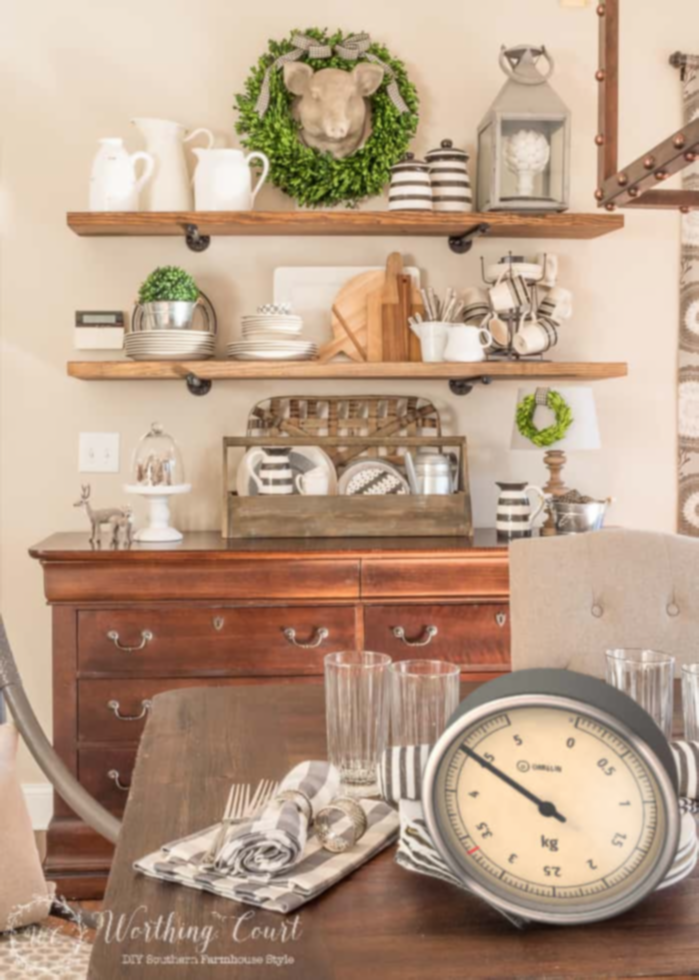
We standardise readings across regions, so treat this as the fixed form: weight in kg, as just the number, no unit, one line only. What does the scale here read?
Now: 4.5
